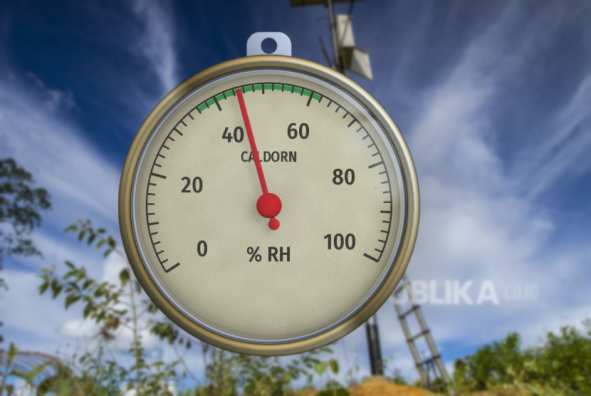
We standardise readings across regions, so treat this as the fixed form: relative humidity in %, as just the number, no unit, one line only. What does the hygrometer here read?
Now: 45
